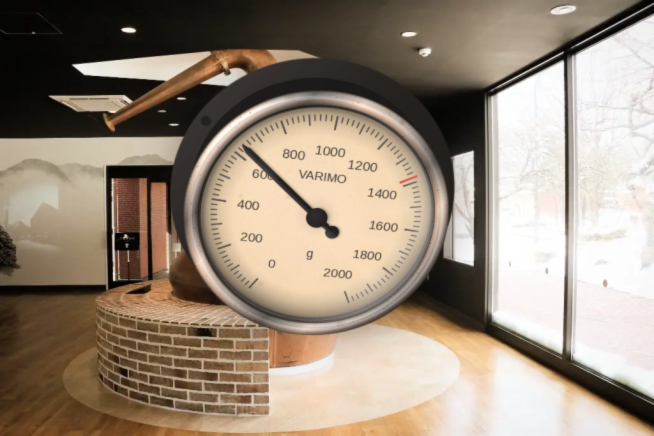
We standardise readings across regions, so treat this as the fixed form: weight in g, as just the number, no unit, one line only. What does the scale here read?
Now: 640
